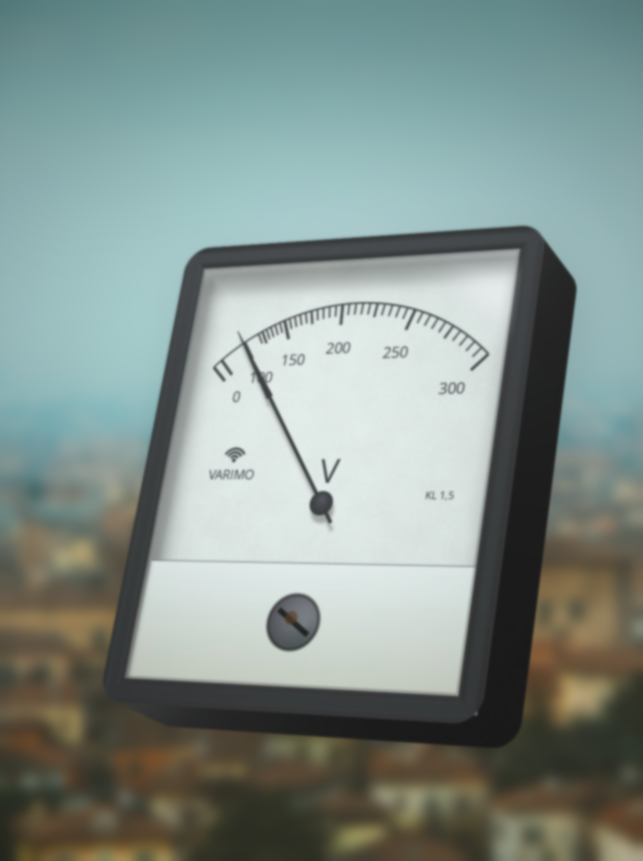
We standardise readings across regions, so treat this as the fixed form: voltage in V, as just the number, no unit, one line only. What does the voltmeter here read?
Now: 100
